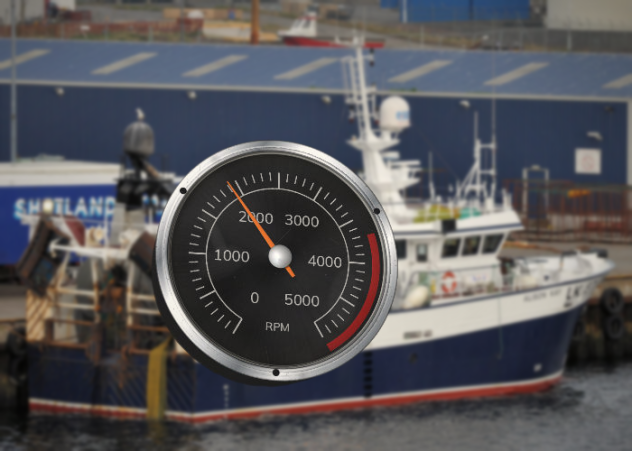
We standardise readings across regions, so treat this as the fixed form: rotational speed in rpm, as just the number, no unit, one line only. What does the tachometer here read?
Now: 1900
